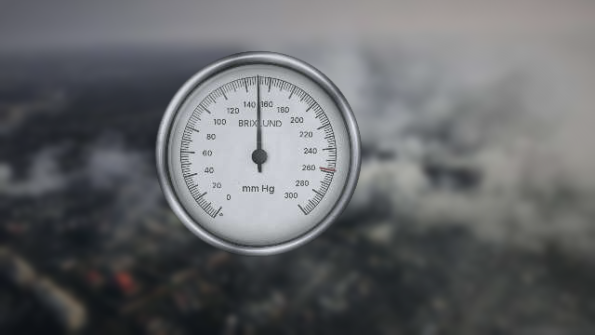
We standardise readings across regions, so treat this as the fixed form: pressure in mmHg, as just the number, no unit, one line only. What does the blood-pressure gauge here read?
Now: 150
